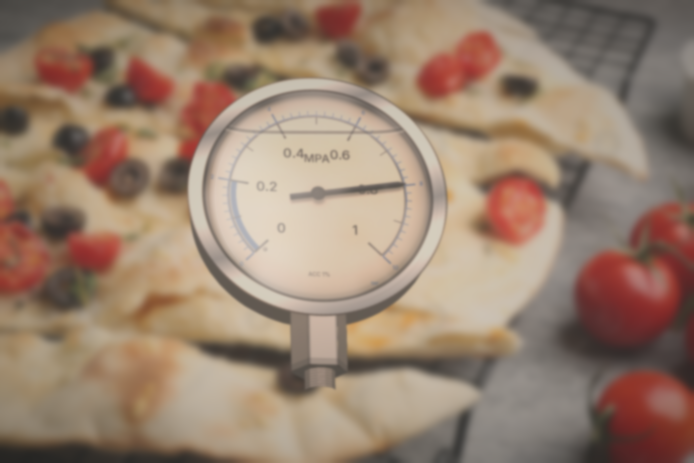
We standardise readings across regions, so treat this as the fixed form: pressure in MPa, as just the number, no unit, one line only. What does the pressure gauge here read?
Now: 0.8
